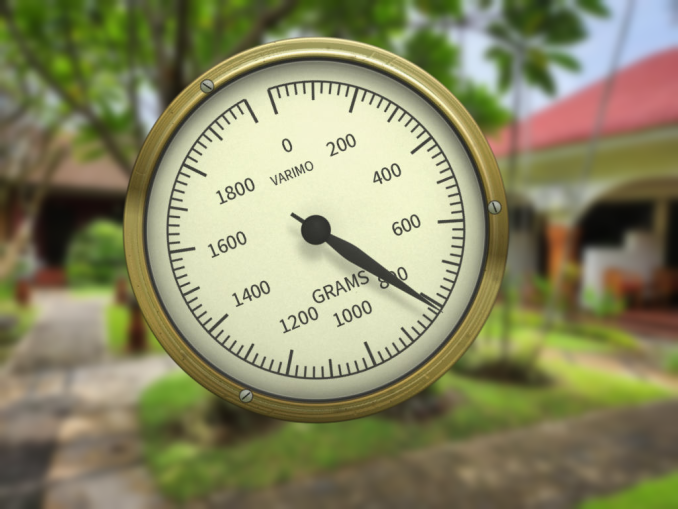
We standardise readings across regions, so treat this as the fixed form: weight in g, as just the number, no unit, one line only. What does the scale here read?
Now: 810
